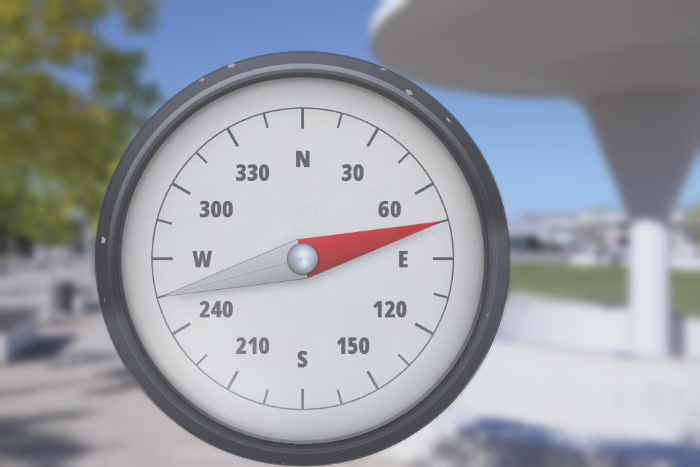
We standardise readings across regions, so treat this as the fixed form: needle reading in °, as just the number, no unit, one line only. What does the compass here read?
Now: 75
